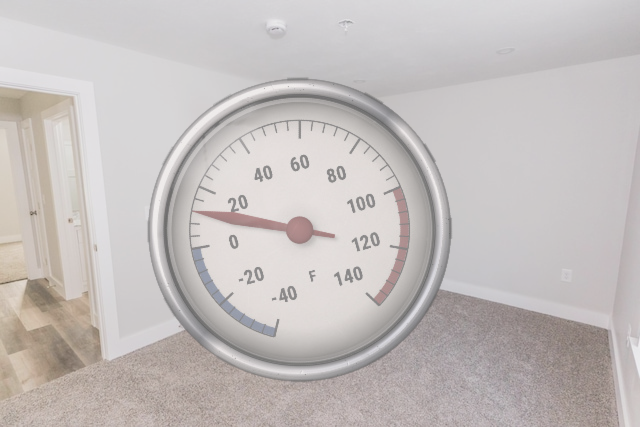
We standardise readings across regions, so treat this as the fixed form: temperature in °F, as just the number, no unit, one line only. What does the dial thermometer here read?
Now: 12
